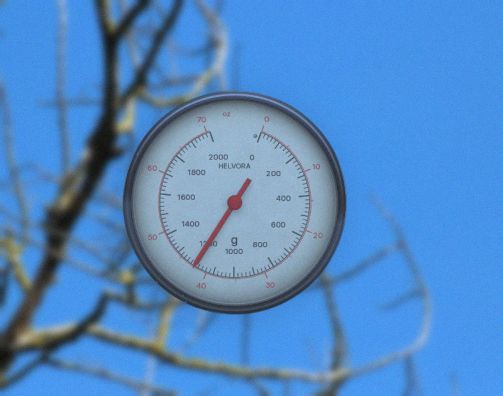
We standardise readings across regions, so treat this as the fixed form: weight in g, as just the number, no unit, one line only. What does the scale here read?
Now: 1200
